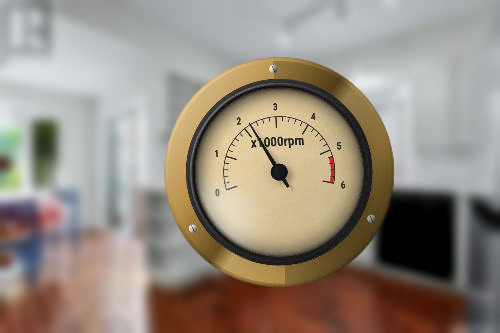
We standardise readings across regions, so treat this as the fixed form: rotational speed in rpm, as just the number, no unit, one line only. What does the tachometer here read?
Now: 2200
